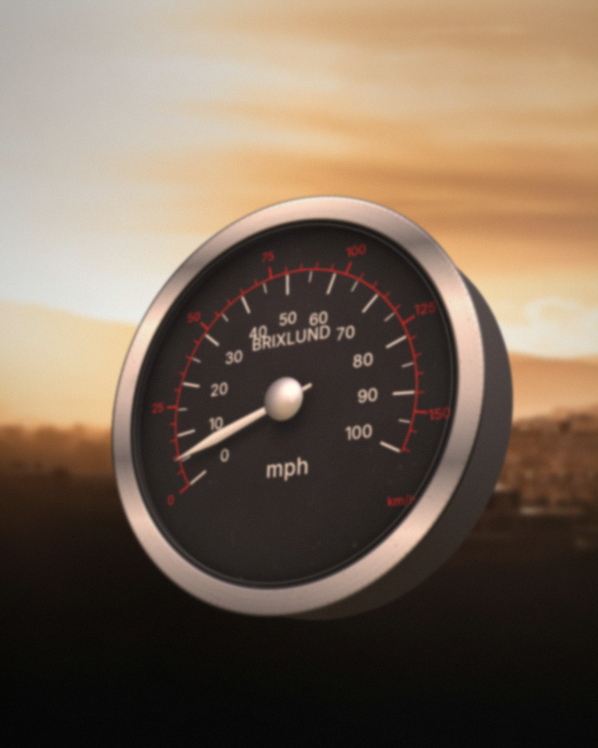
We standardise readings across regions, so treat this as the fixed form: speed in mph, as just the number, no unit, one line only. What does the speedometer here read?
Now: 5
